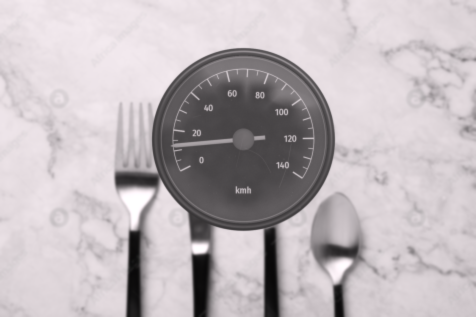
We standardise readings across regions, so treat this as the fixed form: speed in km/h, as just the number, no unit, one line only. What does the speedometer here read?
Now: 12.5
